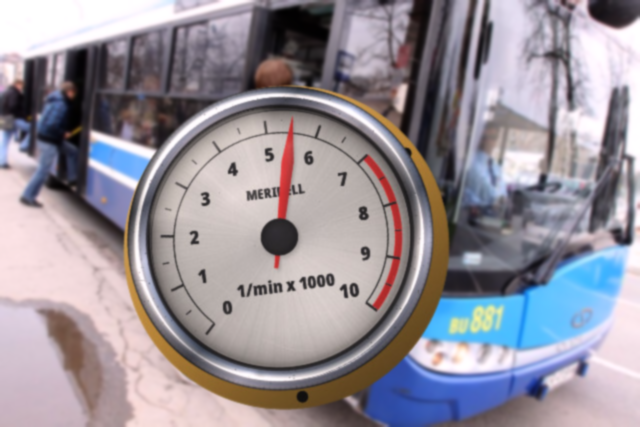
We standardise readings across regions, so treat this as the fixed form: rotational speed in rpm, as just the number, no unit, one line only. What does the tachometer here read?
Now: 5500
